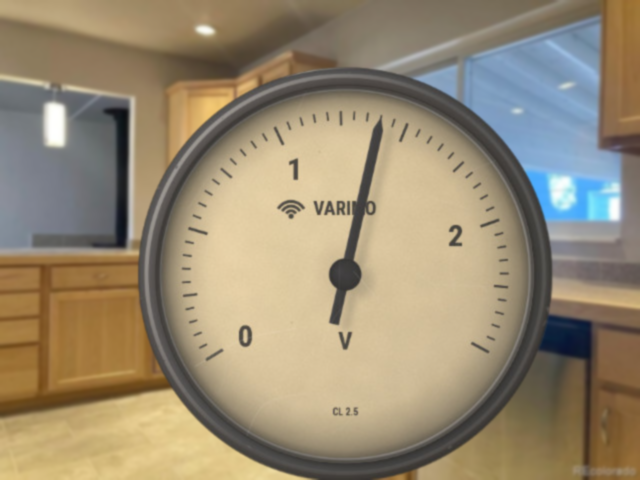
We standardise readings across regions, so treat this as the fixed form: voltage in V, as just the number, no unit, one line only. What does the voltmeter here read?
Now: 1.4
